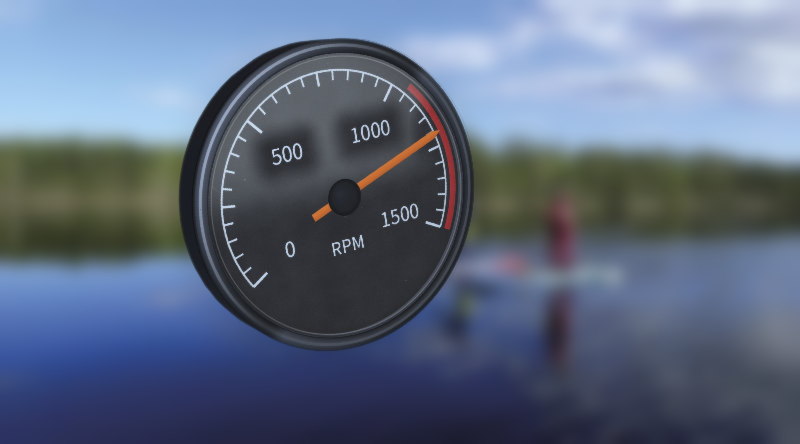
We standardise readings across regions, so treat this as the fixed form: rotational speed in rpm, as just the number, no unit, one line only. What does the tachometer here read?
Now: 1200
